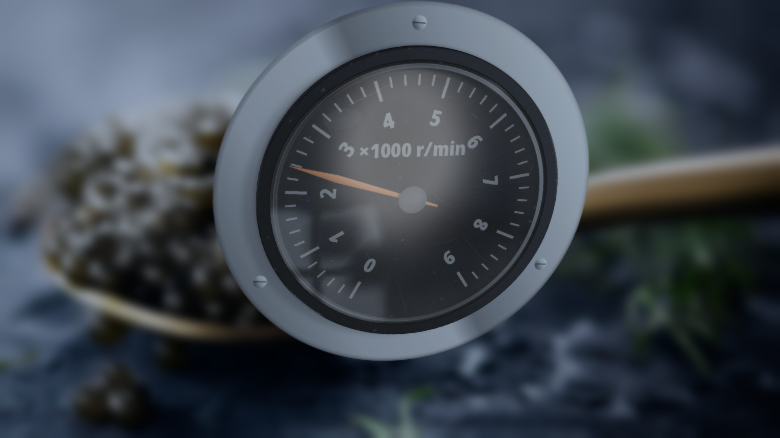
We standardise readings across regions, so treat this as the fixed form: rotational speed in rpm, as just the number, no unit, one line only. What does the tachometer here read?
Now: 2400
